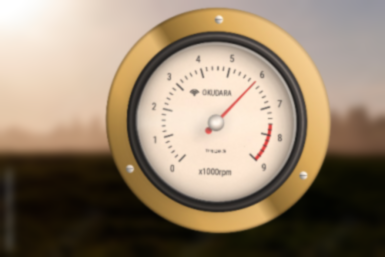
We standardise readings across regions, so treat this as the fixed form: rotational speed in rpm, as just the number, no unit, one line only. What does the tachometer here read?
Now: 6000
